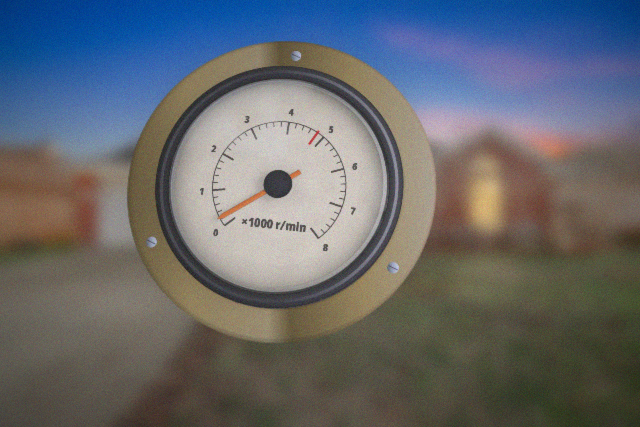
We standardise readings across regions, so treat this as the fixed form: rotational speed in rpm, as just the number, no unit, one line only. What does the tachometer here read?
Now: 200
